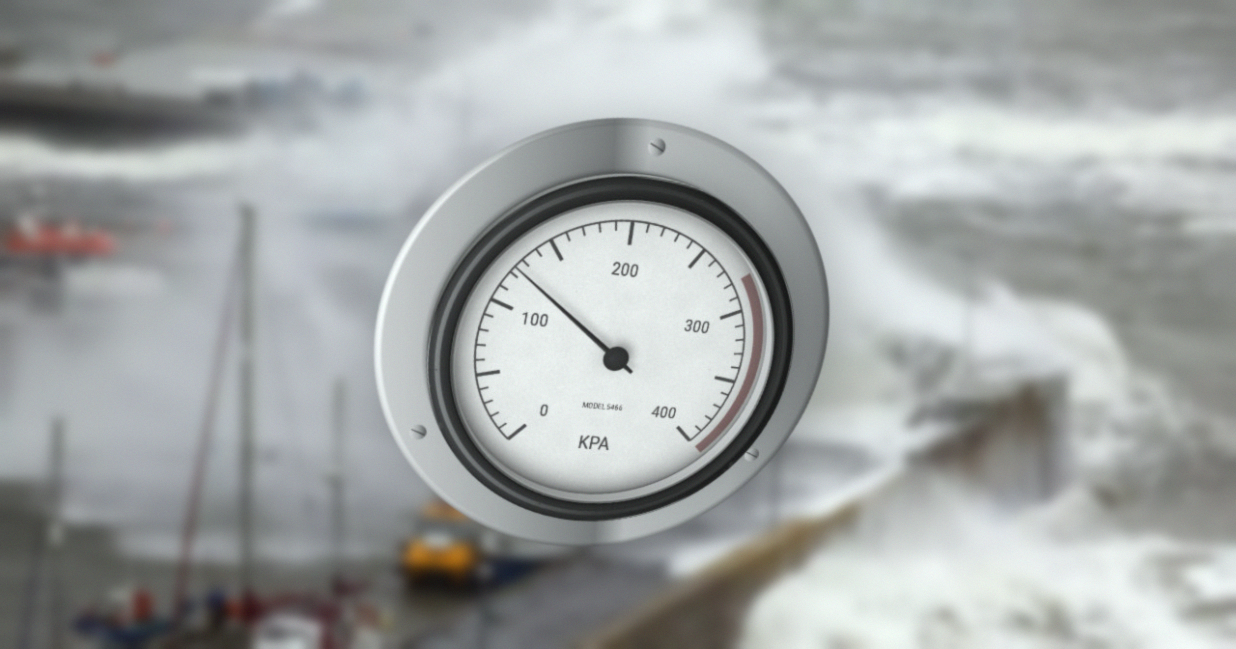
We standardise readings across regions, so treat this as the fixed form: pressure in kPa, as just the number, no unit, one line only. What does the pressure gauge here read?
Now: 125
